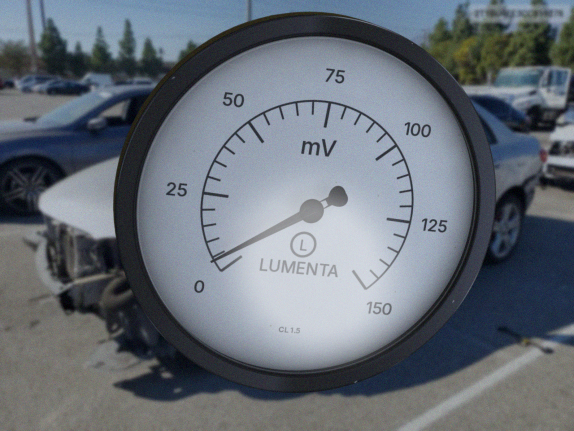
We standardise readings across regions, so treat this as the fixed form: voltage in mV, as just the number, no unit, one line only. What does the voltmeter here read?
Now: 5
